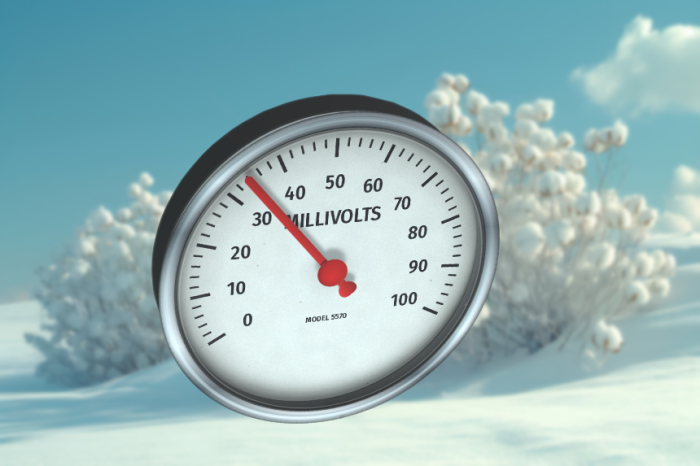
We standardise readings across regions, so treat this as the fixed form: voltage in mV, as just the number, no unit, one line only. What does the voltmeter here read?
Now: 34
